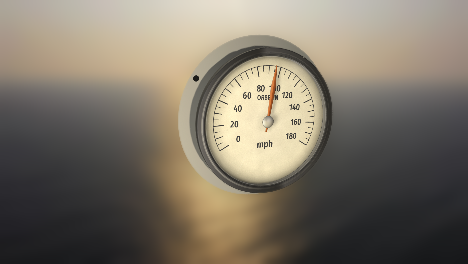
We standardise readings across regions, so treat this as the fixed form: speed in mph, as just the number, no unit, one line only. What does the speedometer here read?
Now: 95
